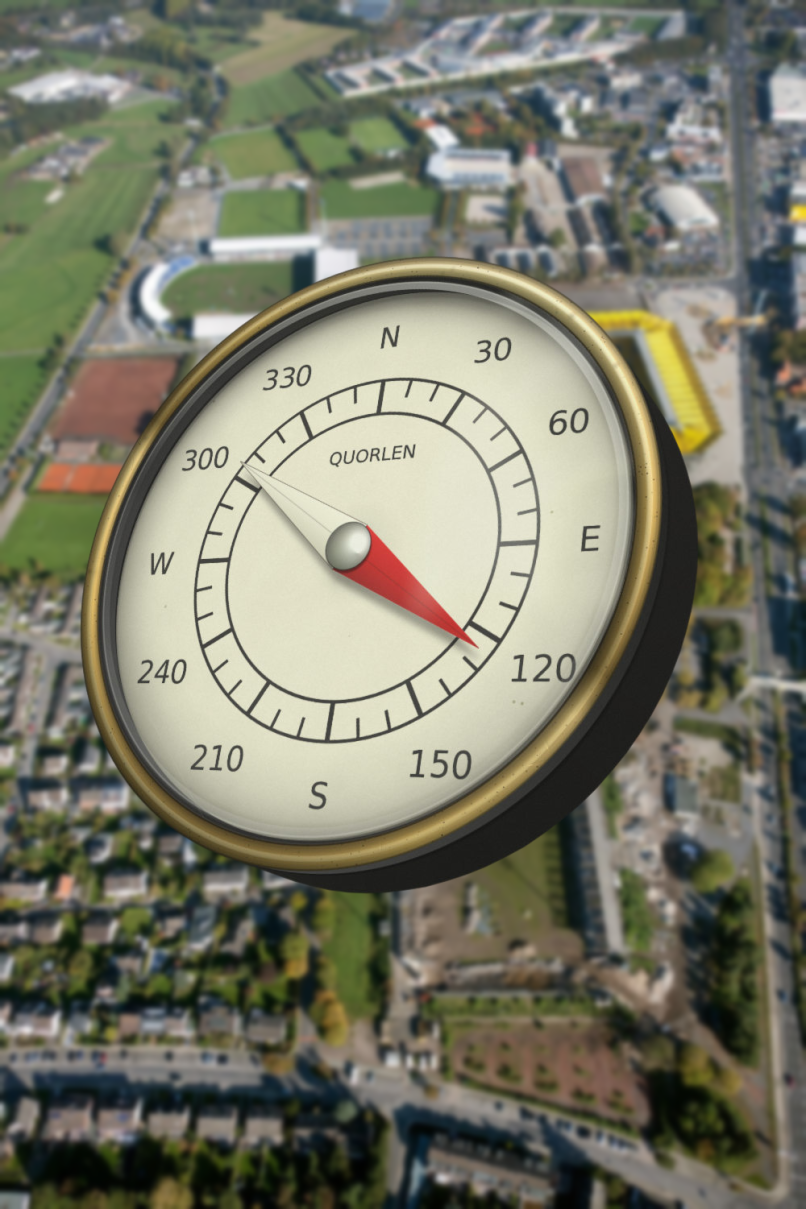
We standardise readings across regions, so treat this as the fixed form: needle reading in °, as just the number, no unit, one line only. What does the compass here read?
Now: 125
